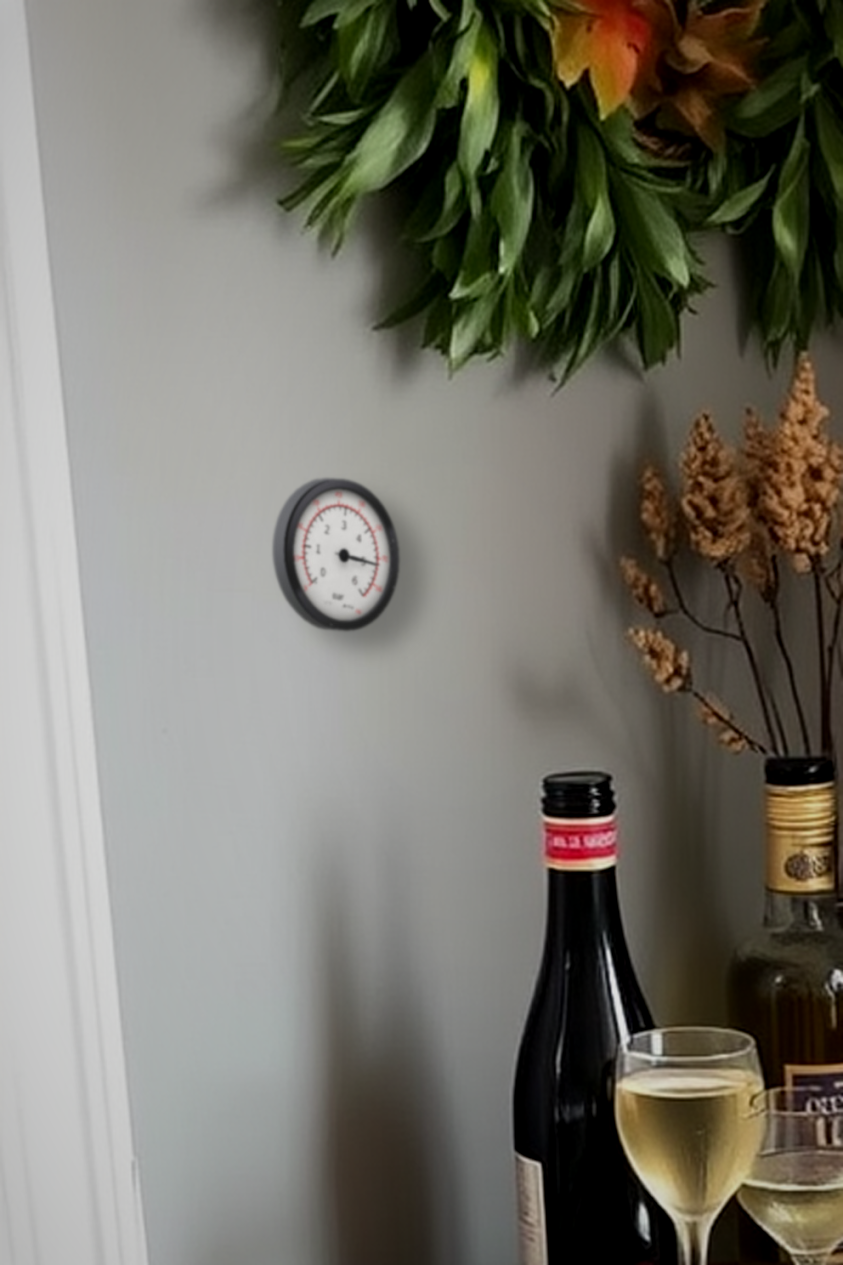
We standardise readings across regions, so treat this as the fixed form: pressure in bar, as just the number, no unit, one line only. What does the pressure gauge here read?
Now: 5
